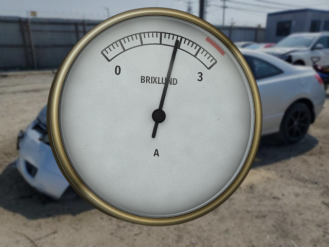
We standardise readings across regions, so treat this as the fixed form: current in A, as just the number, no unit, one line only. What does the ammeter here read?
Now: 1.9
